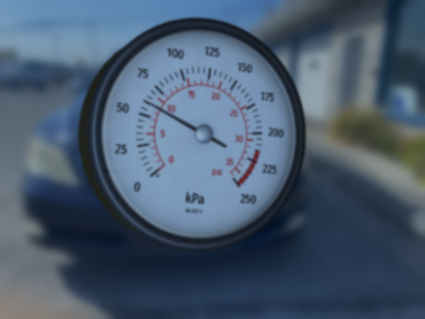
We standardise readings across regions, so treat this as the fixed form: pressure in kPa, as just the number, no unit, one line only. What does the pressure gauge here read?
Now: 60
